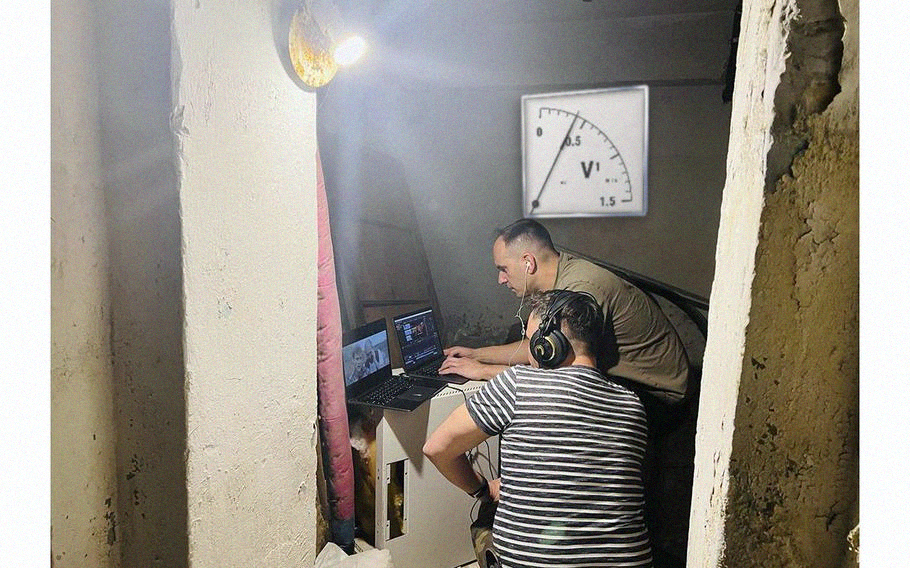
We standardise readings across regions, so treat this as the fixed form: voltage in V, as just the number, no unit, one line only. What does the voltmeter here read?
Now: 0.4
